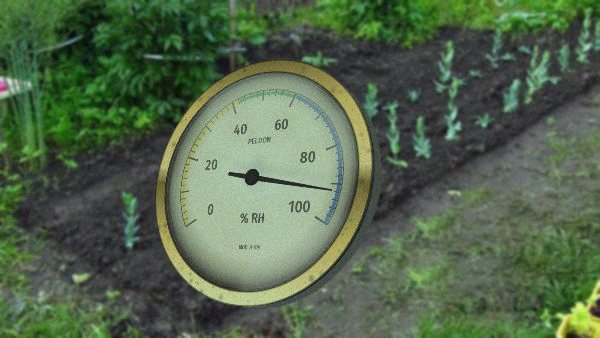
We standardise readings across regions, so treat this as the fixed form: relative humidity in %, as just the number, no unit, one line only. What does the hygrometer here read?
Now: 92
